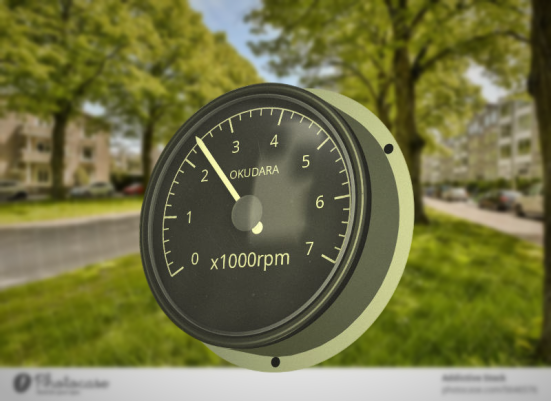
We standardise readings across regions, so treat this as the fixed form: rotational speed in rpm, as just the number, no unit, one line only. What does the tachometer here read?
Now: 2400
